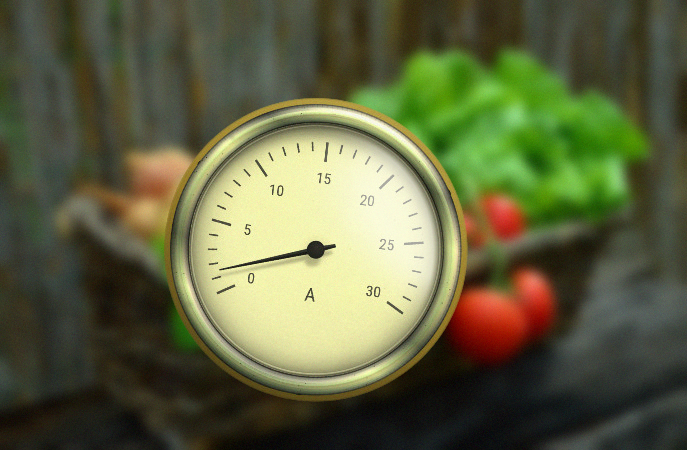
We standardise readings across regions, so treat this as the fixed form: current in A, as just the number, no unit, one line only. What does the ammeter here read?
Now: 1.5
